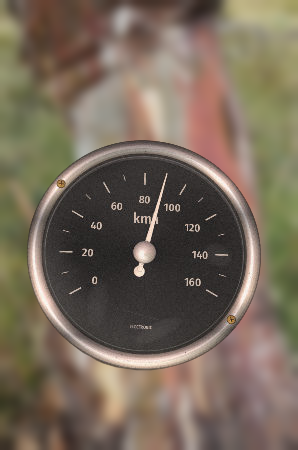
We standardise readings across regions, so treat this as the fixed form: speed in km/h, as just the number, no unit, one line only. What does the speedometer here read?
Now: 90
